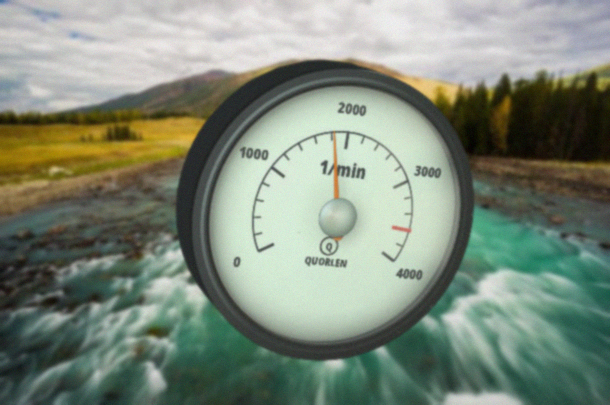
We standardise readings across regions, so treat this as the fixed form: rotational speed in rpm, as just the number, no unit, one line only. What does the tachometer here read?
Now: 1800
